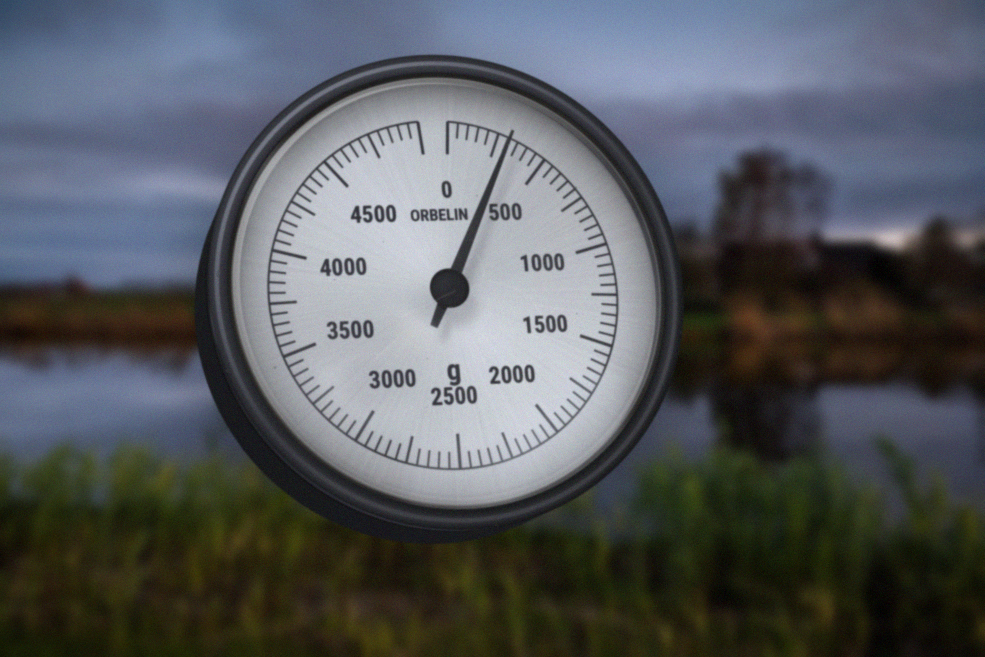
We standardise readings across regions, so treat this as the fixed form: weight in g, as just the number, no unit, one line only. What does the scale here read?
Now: 300
